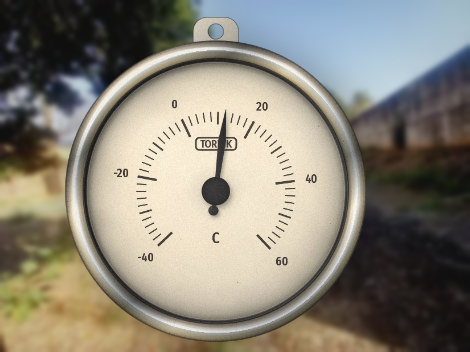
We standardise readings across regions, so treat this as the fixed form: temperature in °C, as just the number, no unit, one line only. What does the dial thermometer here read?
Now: 12
